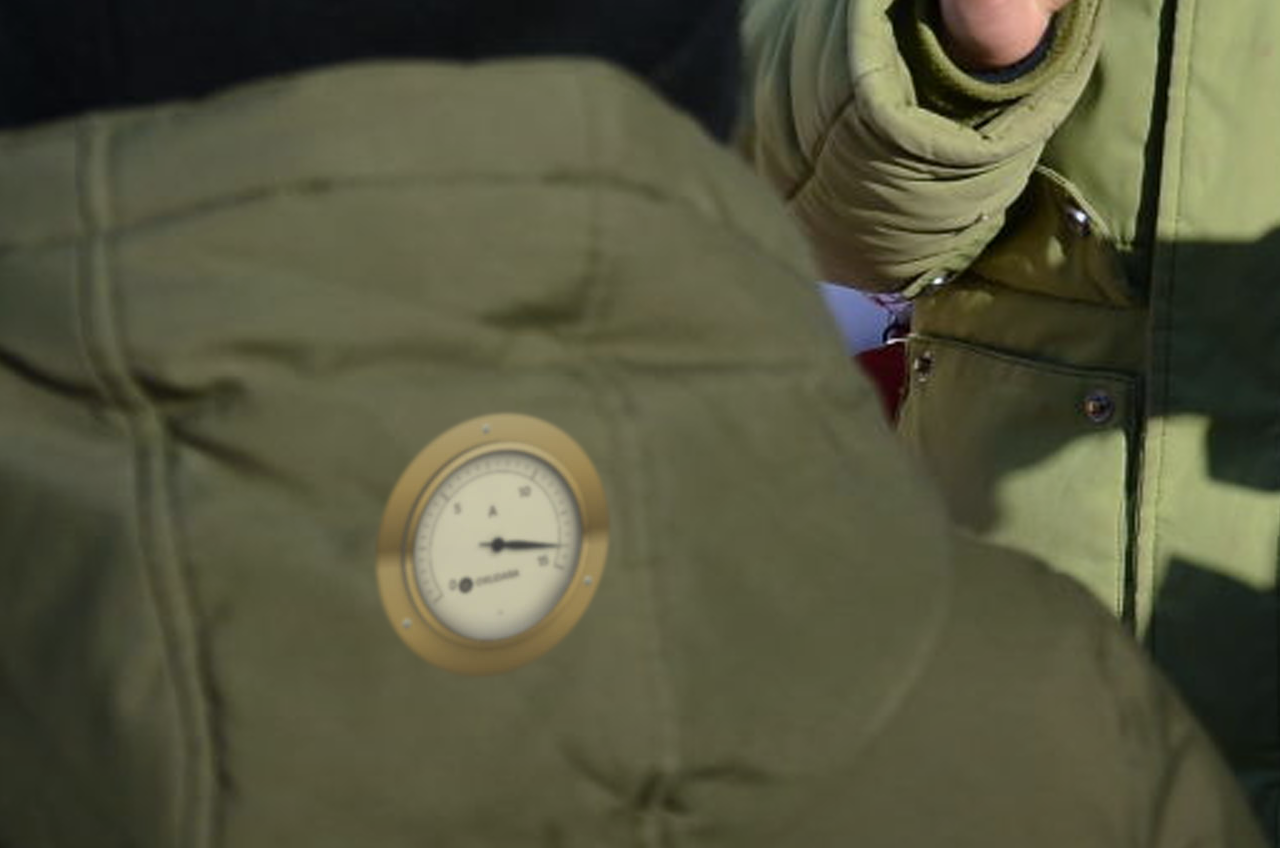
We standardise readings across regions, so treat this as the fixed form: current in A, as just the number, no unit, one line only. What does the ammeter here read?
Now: 14
